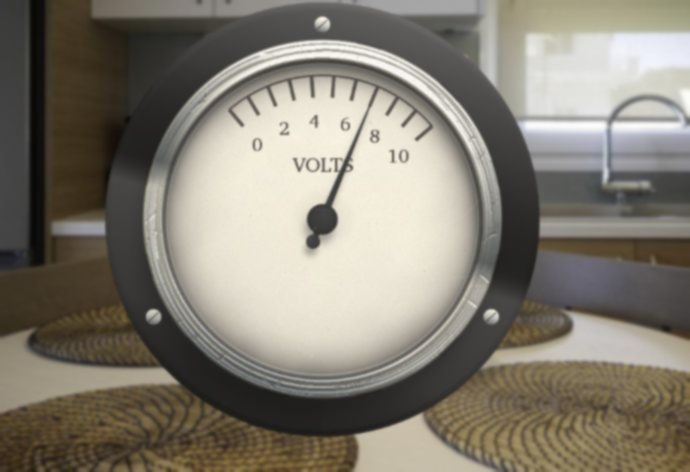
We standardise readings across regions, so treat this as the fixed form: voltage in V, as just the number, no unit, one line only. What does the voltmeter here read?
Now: 7
